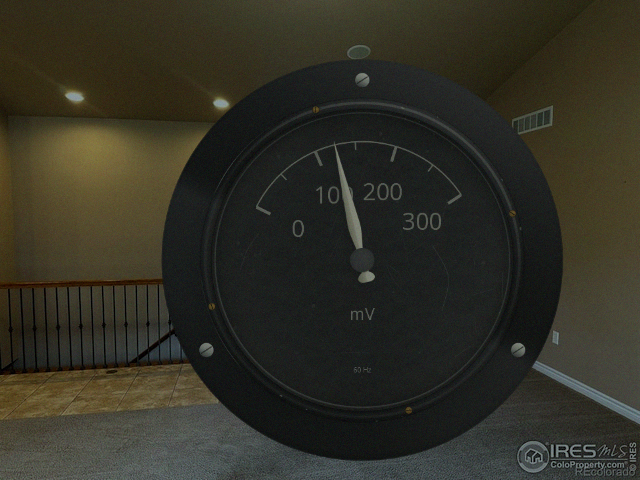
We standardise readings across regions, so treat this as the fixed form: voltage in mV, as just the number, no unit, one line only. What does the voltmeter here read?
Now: 125
